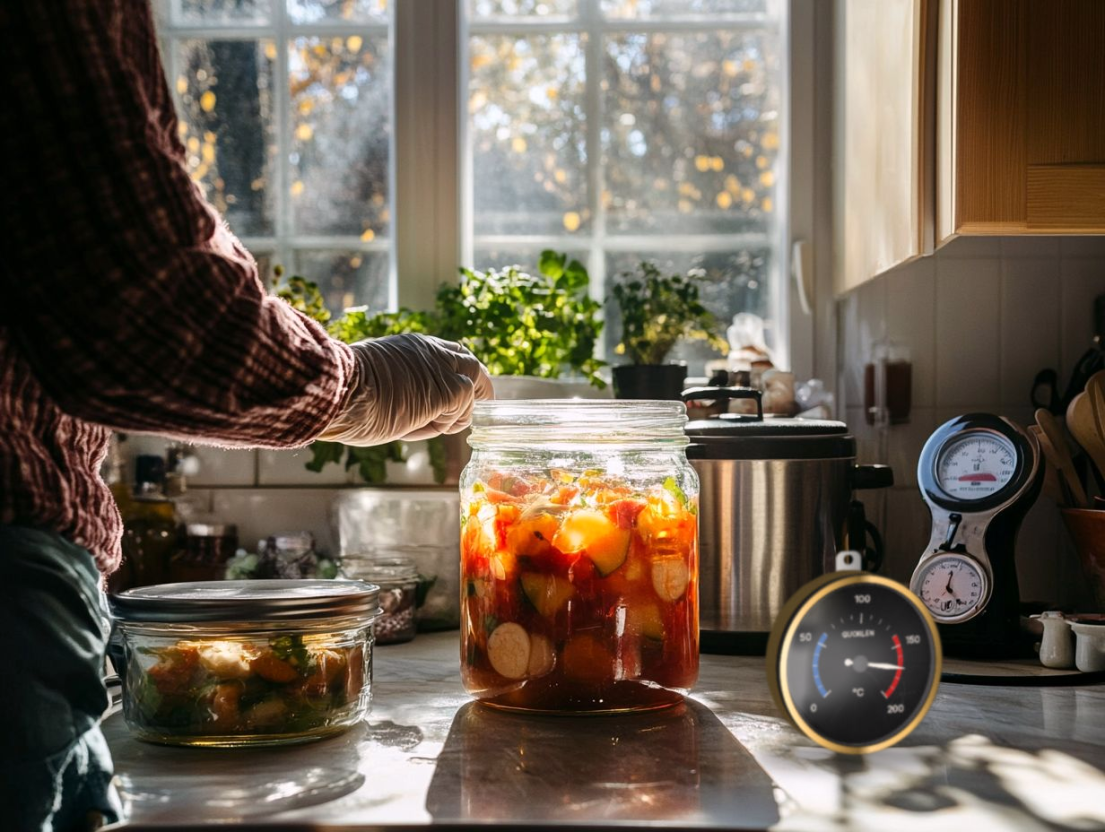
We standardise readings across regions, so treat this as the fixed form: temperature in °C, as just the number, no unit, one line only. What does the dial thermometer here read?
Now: 170
